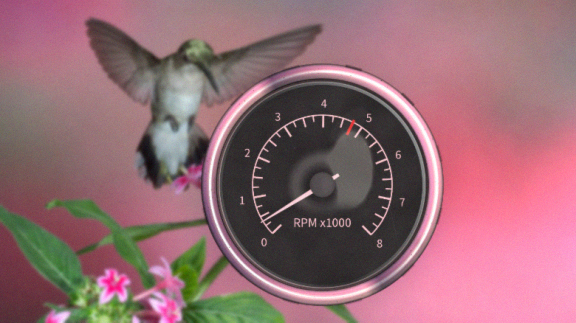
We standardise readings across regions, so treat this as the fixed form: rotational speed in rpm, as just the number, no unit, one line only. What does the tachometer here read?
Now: 375
